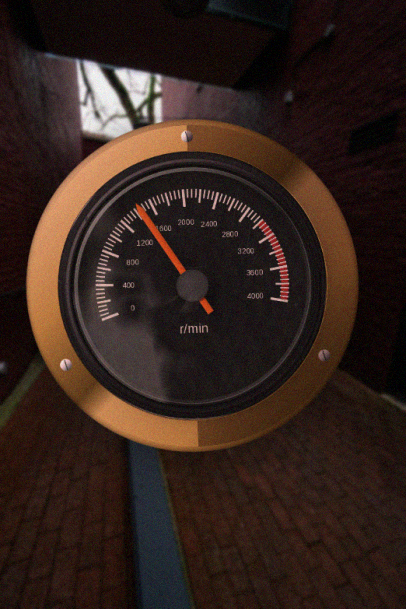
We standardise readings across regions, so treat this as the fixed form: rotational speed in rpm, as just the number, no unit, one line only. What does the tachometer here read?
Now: 1450
